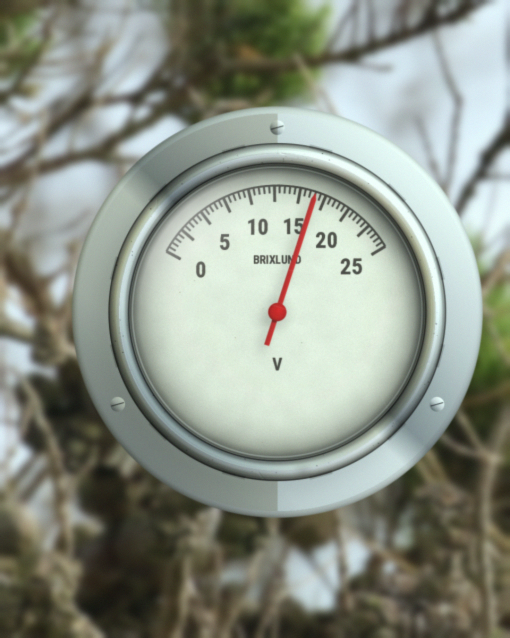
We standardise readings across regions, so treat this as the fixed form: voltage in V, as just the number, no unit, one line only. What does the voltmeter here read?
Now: 16.5
